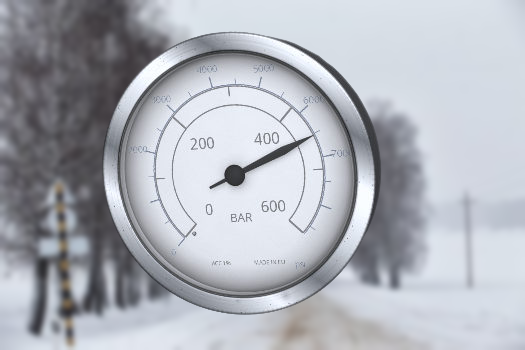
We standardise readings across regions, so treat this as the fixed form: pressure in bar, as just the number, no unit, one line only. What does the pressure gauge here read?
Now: 450
